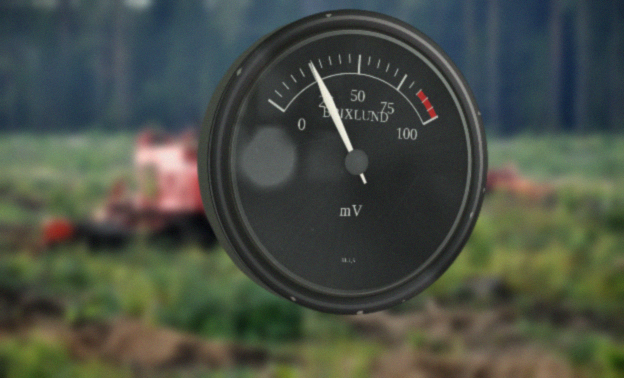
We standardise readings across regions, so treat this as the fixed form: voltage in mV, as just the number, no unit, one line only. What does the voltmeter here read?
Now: 25
